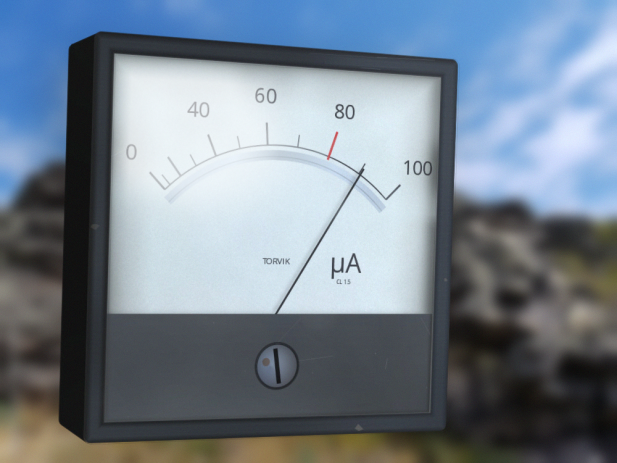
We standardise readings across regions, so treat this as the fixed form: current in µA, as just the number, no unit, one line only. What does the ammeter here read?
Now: 90
